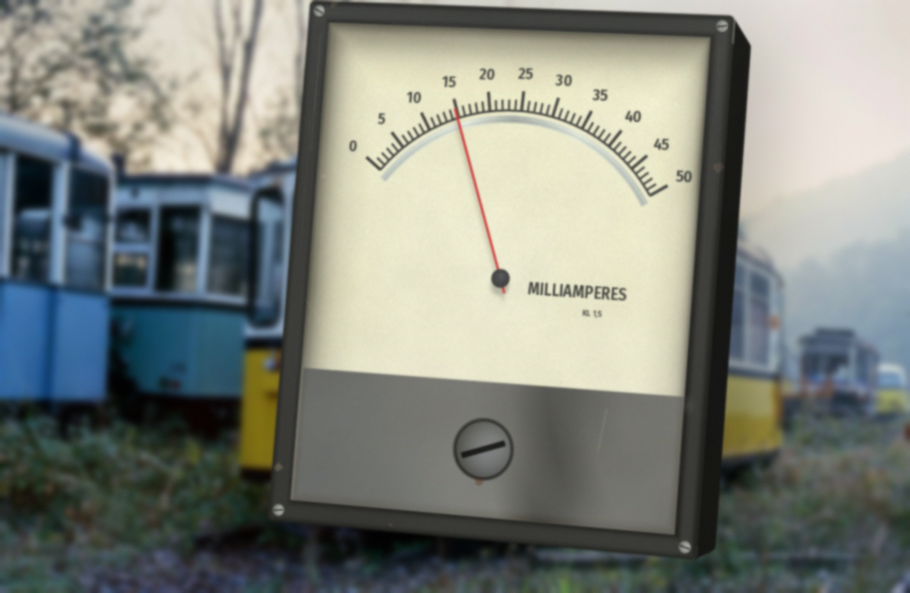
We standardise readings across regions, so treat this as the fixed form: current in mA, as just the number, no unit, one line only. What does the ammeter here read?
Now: 15
